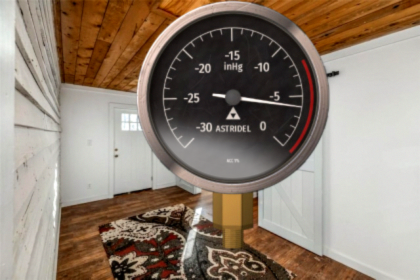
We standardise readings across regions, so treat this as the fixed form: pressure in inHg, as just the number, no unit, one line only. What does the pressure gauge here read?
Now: -4
